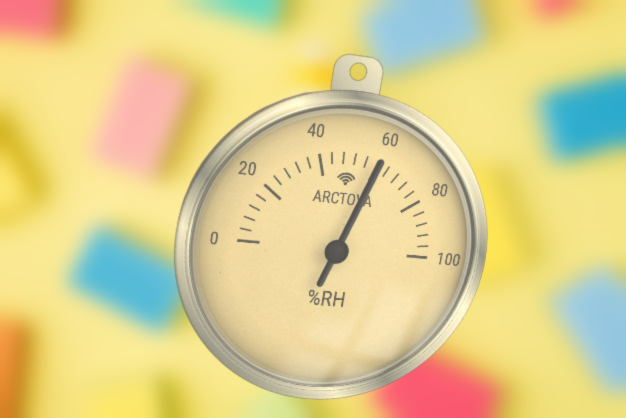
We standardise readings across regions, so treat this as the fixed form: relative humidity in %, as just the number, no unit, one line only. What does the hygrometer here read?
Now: 60
